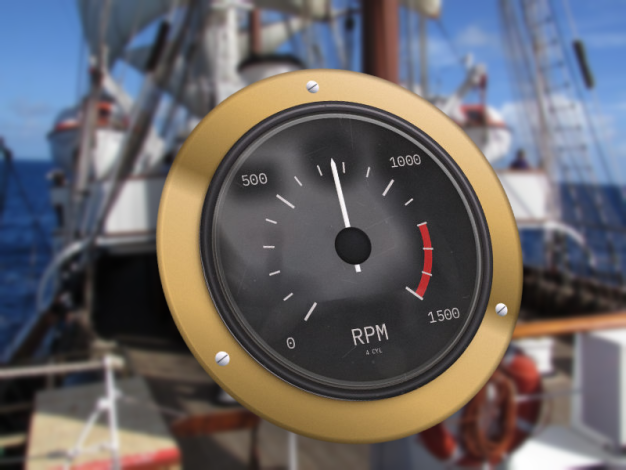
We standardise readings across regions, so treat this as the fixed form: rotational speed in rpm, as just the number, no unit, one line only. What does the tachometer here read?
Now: 750
